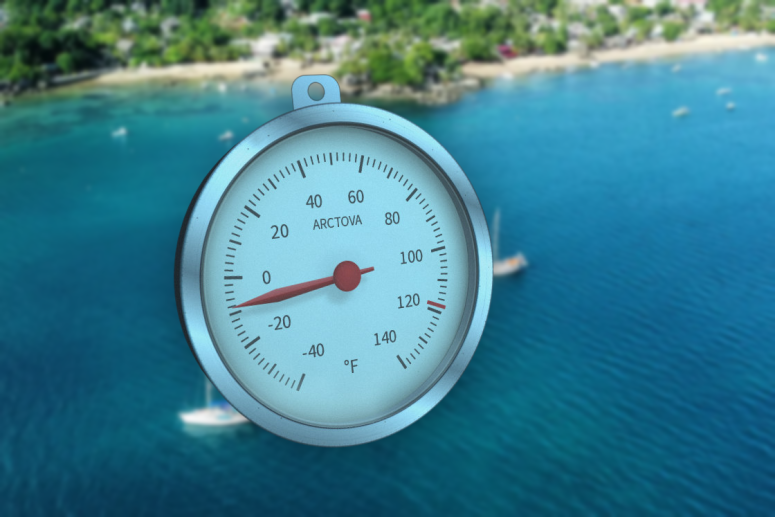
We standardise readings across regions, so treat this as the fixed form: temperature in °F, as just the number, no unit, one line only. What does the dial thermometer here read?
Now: -8
